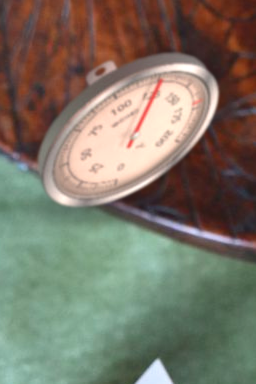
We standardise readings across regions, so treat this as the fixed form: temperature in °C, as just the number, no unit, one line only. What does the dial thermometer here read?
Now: 125
